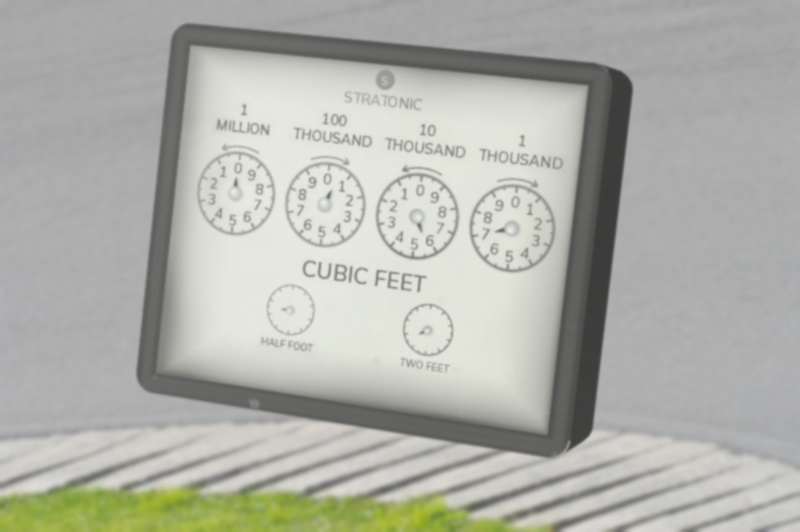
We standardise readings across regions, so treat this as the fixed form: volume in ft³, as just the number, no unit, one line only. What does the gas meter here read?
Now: 5700
